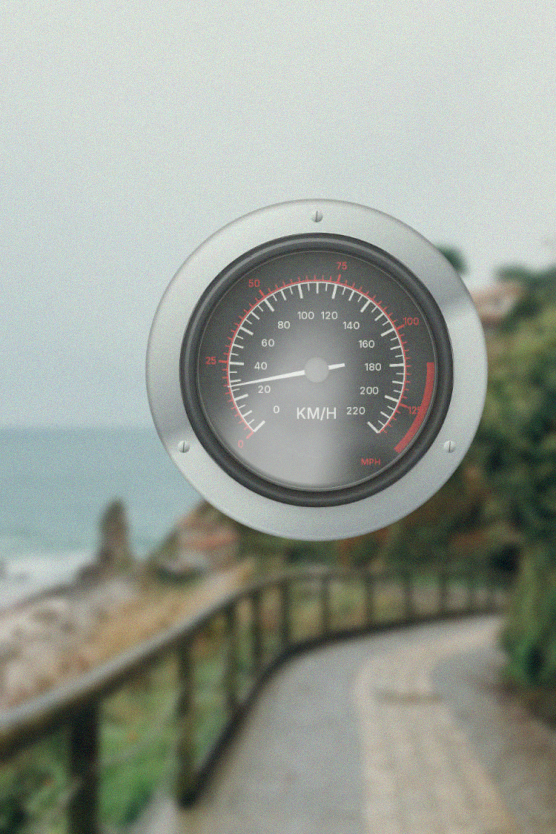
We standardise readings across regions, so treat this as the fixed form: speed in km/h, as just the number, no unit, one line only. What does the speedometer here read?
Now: 27.5
